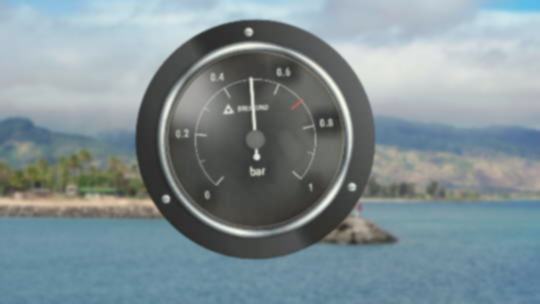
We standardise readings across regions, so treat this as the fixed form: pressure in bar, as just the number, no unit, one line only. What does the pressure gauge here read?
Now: 0.5
